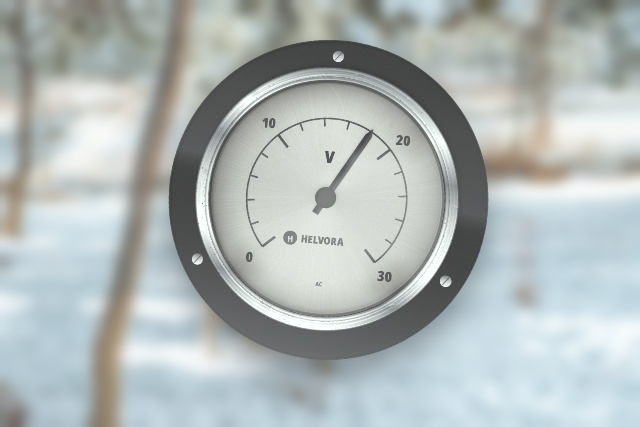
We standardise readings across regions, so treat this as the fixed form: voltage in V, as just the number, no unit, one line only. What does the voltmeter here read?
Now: 18
